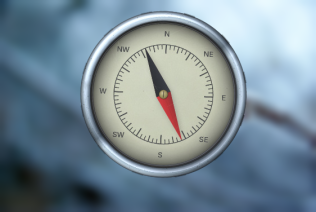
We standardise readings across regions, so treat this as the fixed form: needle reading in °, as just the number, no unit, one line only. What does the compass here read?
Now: 155
